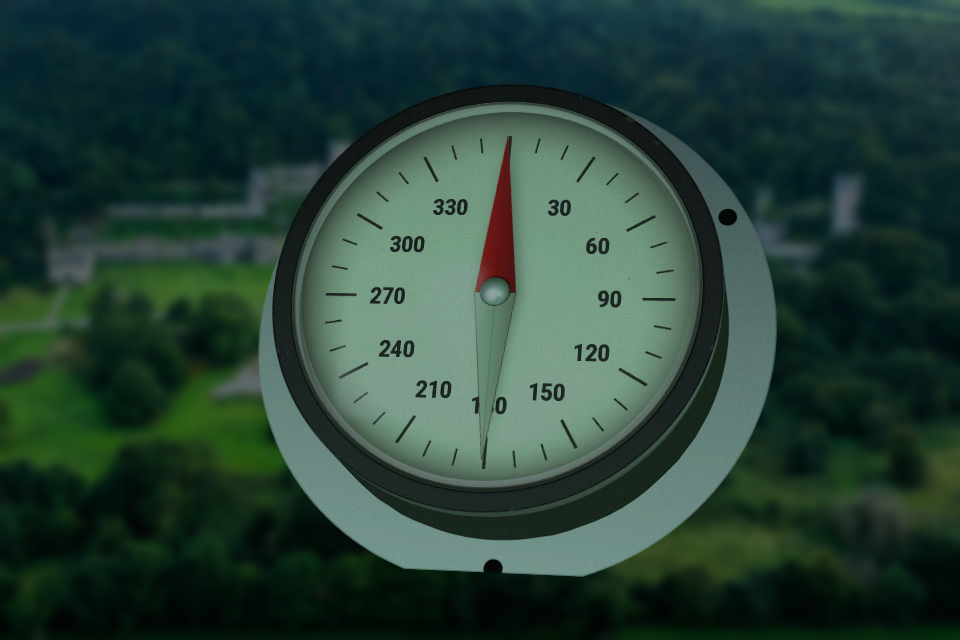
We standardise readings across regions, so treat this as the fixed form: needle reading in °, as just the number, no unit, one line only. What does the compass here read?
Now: 0
